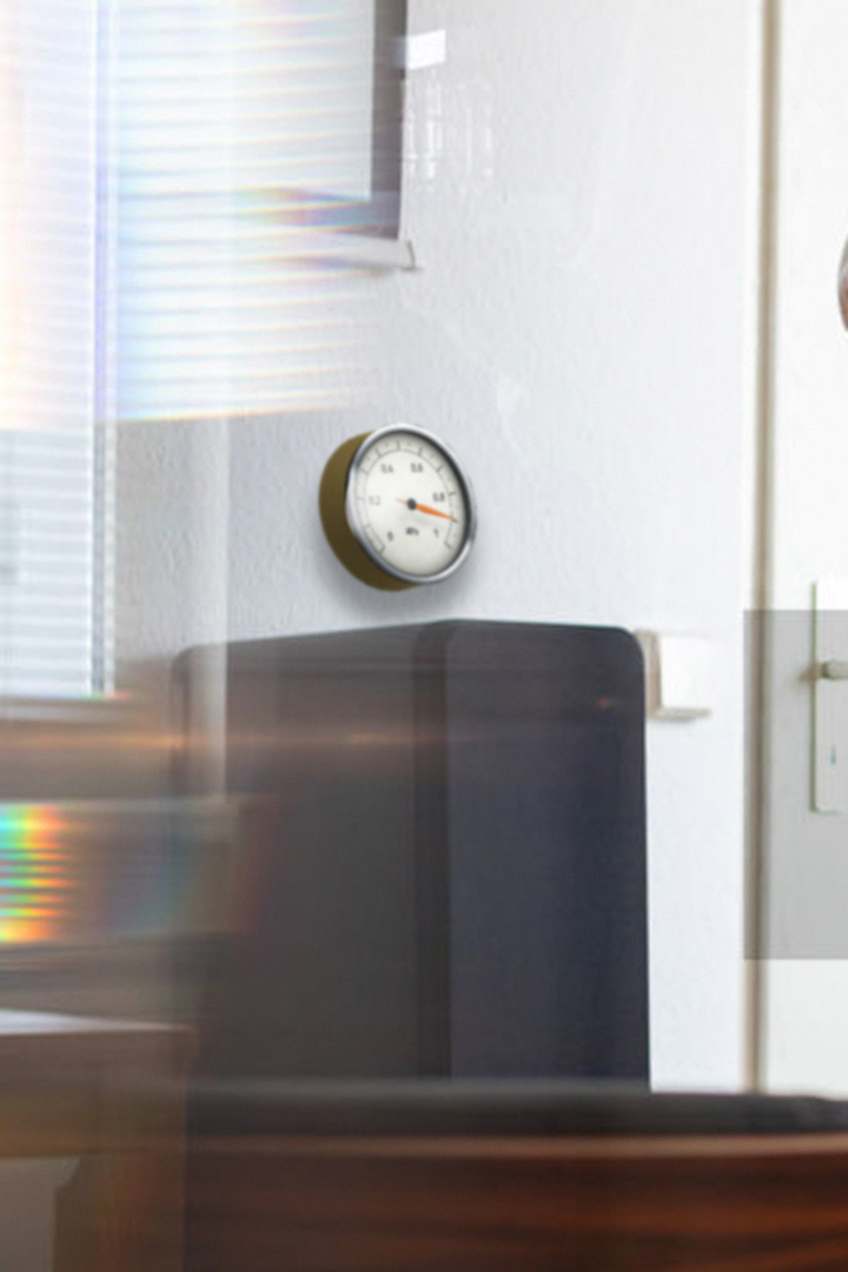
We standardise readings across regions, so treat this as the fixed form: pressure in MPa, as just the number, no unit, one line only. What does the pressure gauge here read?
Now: 0.9
